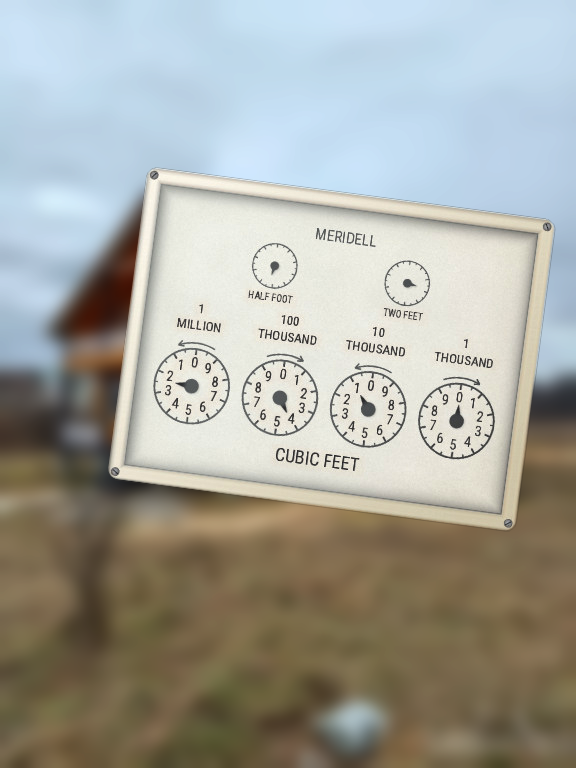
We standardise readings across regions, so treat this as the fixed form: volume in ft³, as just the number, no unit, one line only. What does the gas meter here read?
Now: 241000
